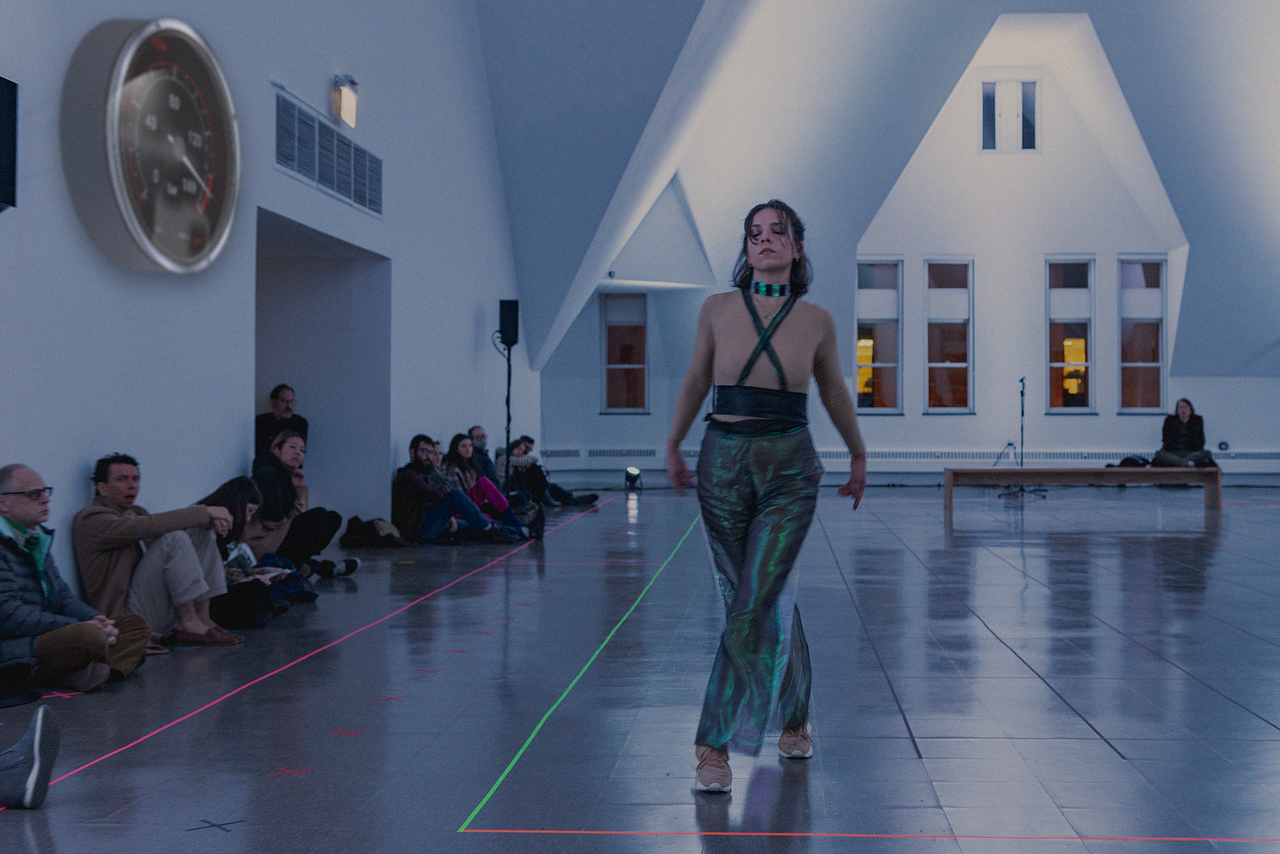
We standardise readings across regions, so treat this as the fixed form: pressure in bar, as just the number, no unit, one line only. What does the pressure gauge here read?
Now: 150
